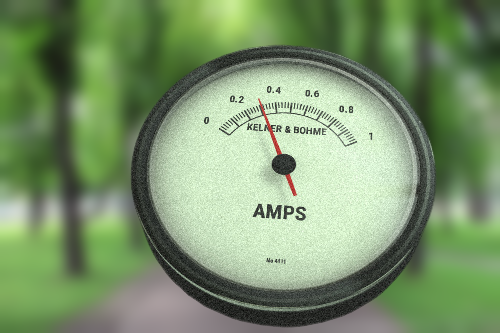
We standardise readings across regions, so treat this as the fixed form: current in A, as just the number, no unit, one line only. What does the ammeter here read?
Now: 0.3
